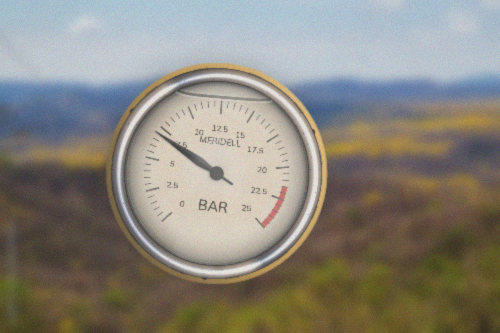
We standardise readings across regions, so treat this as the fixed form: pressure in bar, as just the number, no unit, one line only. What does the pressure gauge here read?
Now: 7
